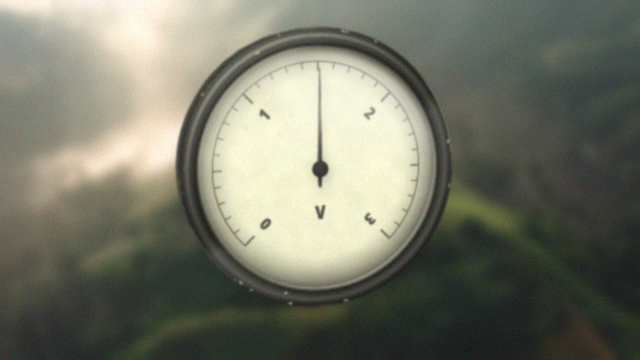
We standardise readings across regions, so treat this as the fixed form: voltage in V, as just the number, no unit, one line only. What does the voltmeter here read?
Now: 1.5
